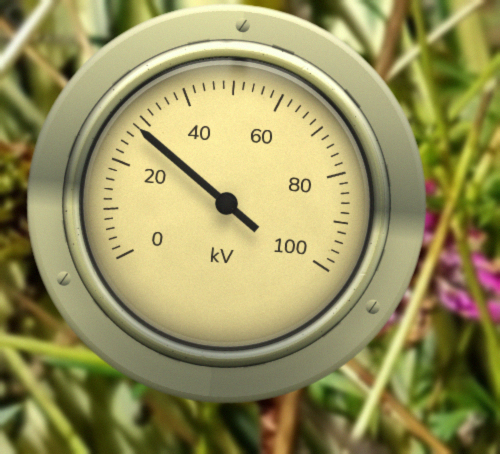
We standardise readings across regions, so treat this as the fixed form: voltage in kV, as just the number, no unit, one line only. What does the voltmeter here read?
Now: 28
